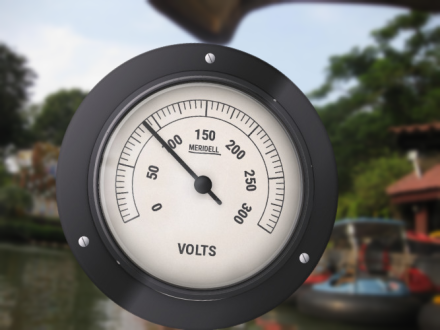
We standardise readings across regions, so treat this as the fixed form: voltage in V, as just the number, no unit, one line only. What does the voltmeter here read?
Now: 90
